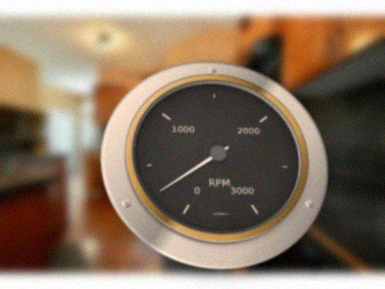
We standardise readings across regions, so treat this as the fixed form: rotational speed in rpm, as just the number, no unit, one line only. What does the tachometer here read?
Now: 250
